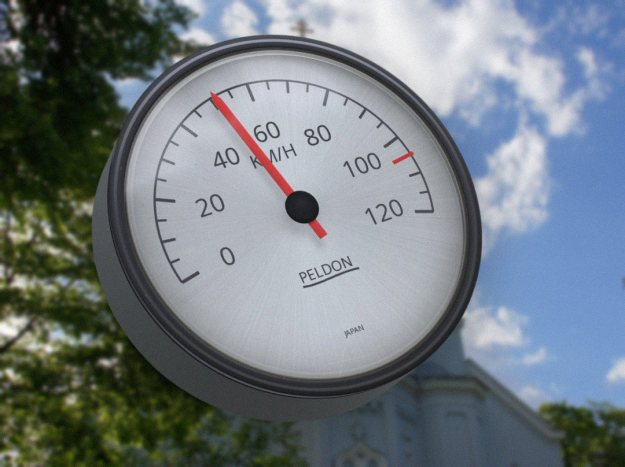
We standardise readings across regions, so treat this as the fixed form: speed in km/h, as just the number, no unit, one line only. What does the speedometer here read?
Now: 50
